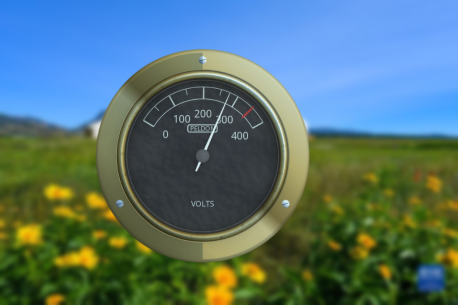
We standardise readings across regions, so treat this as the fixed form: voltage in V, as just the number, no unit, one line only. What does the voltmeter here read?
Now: 275
